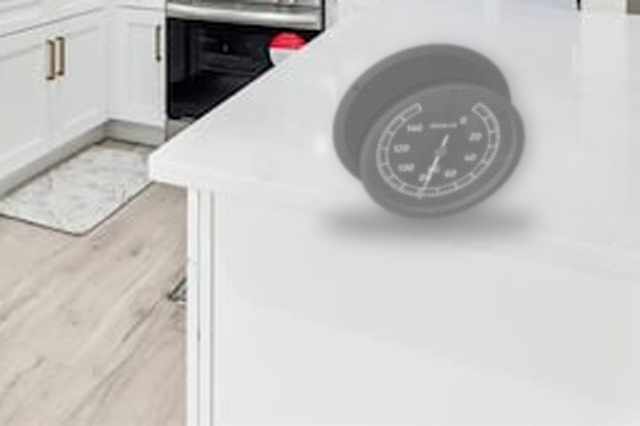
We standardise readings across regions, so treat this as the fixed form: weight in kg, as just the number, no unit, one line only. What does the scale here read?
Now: 80
